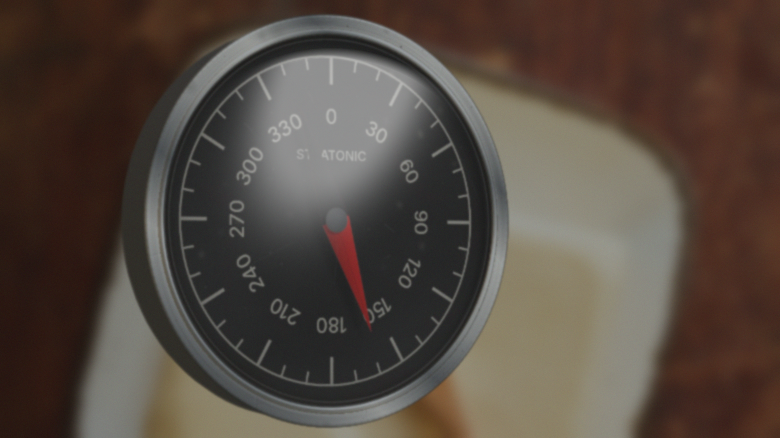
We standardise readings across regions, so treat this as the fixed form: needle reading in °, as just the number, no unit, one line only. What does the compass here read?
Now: 160
